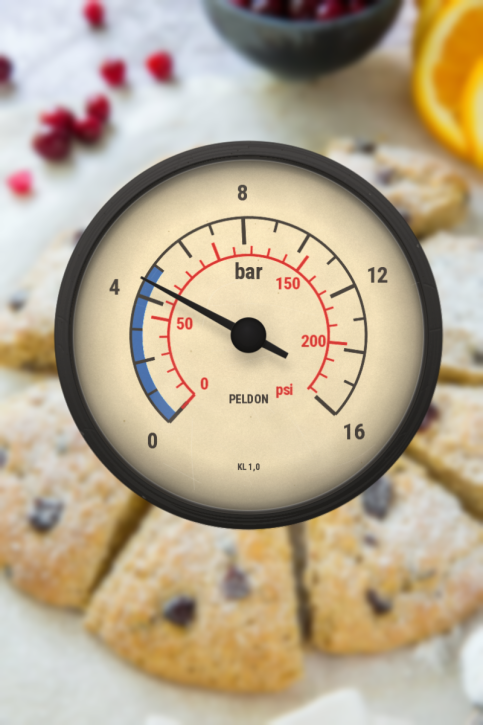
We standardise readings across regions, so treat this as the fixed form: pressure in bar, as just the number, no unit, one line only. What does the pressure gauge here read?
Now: 4.5
